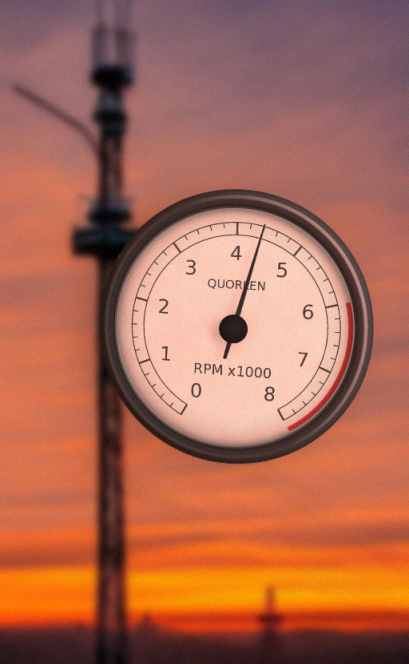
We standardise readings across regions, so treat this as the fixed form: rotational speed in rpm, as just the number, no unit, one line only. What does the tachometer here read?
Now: 4400
